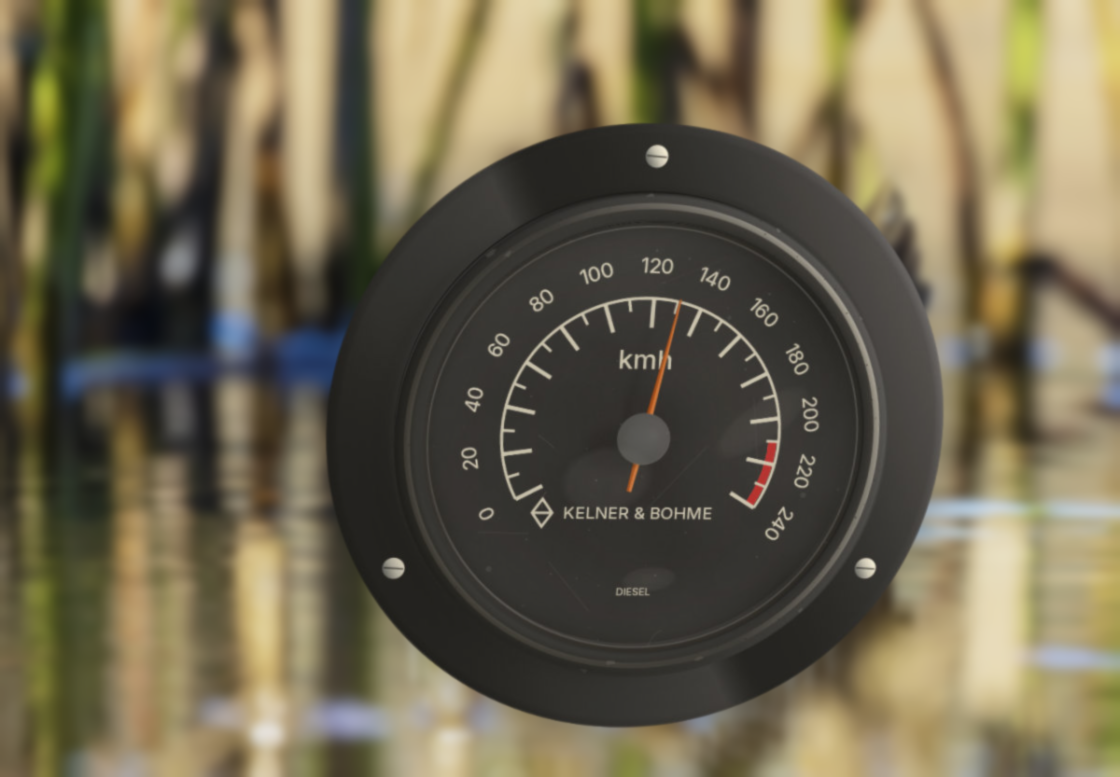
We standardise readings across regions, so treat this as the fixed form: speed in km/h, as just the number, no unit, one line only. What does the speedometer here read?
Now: 130
